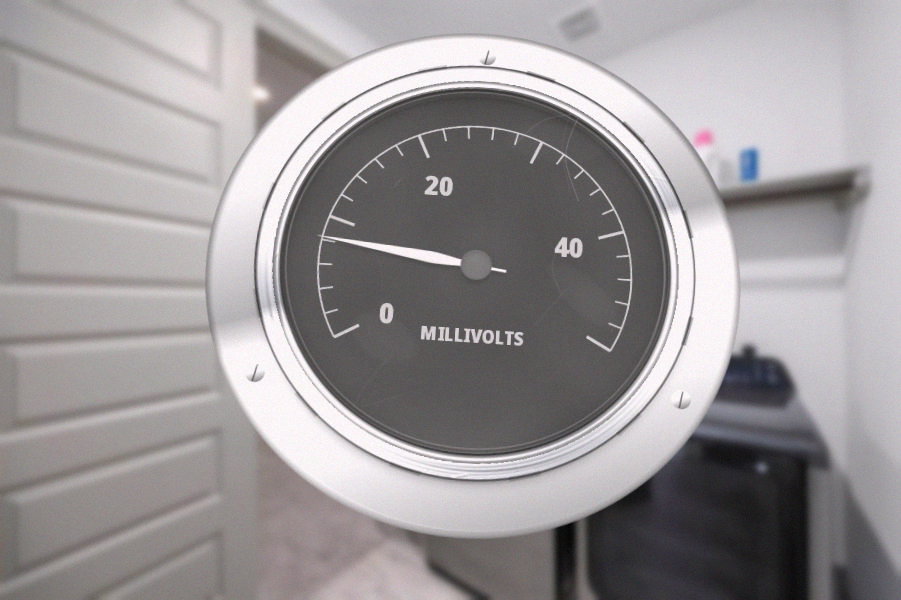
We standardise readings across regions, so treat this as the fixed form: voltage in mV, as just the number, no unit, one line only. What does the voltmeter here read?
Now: 8
